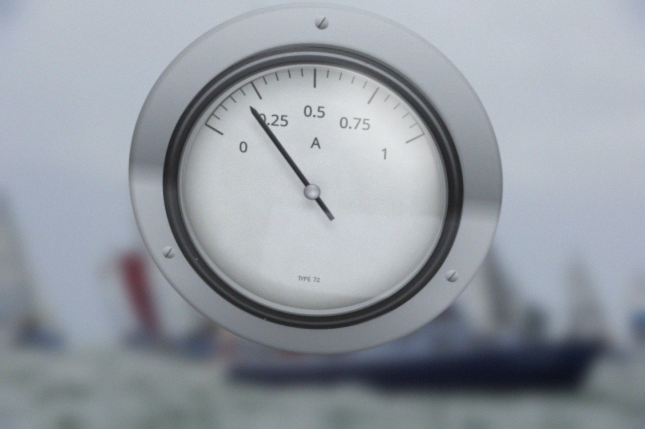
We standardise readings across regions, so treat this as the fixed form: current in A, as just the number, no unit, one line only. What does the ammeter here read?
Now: 0.2
